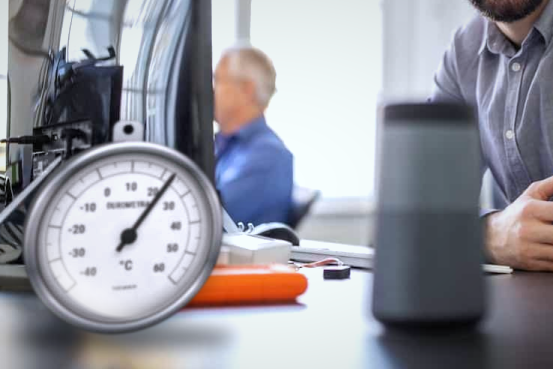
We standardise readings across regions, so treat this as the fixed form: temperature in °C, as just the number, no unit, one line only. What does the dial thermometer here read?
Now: 22.5
